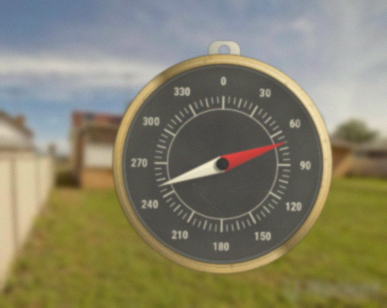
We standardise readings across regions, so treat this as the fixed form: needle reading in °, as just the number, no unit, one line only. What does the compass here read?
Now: 70
